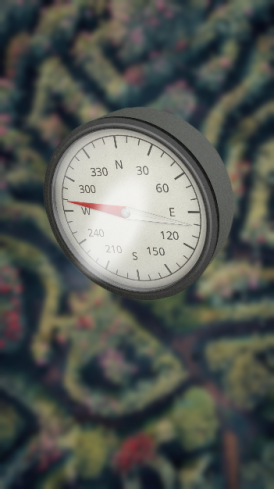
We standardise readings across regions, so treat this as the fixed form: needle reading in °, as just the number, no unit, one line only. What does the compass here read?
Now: 280
